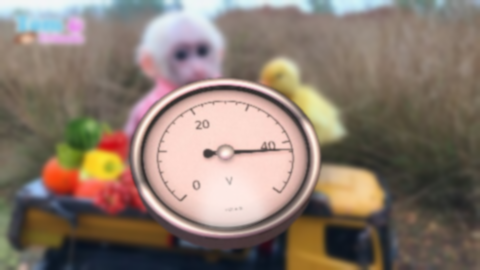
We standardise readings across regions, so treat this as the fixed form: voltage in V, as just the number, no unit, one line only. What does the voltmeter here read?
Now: 42
